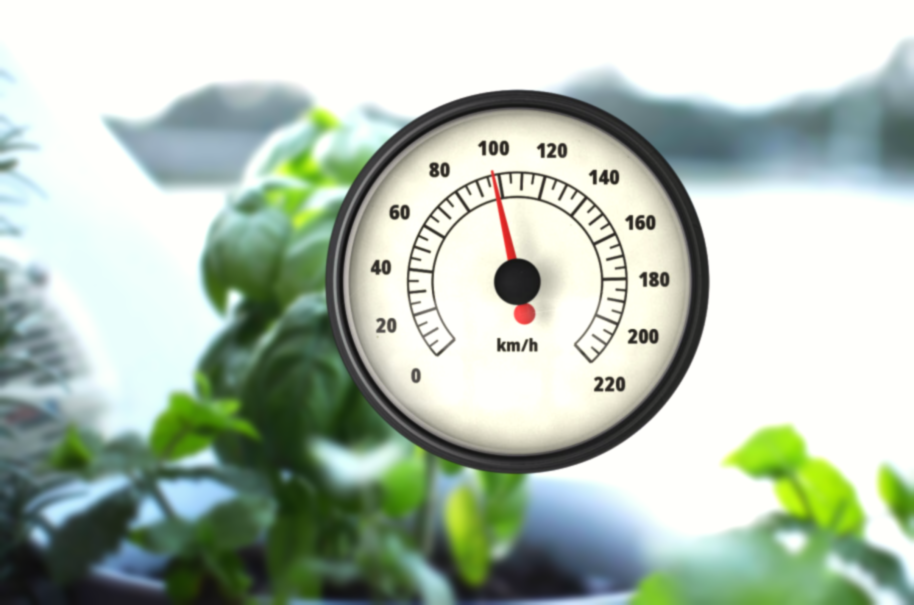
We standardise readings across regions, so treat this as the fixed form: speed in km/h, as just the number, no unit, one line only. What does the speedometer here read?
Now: 97.5
